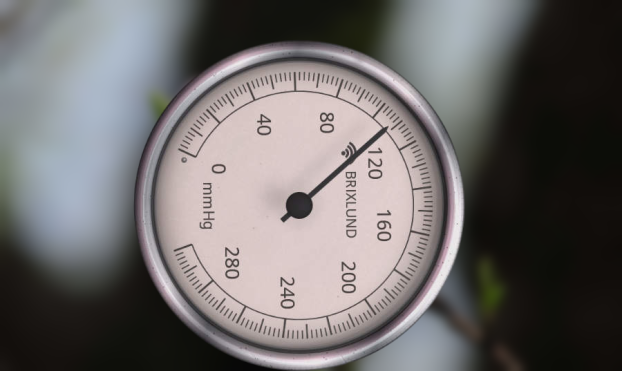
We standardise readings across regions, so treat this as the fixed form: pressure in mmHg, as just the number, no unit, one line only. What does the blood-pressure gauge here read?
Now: 108
